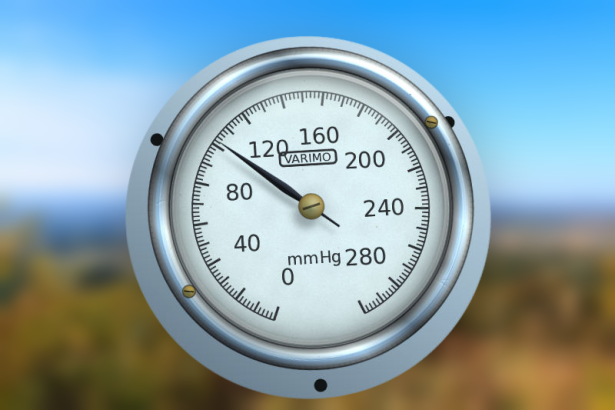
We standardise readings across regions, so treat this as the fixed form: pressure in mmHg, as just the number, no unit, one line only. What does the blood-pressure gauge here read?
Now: 102
